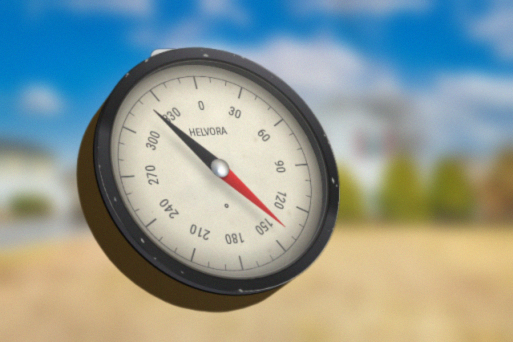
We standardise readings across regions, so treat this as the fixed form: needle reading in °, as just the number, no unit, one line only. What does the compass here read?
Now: 140
